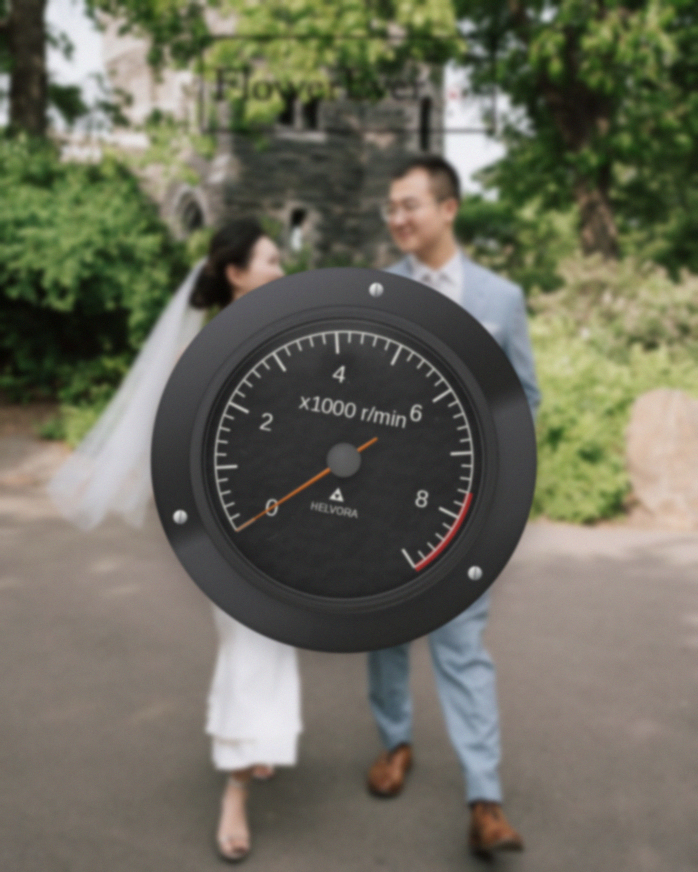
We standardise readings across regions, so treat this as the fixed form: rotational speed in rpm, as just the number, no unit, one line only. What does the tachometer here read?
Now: 0
